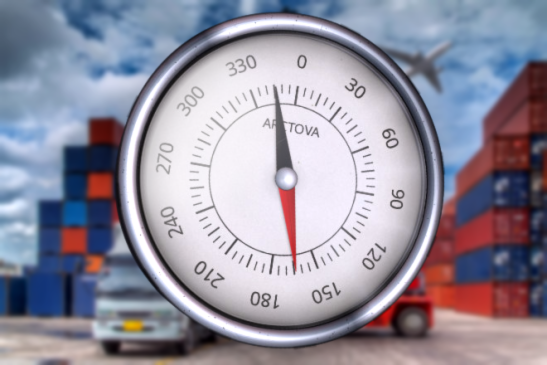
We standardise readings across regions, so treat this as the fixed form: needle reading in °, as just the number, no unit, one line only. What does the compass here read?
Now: 165
